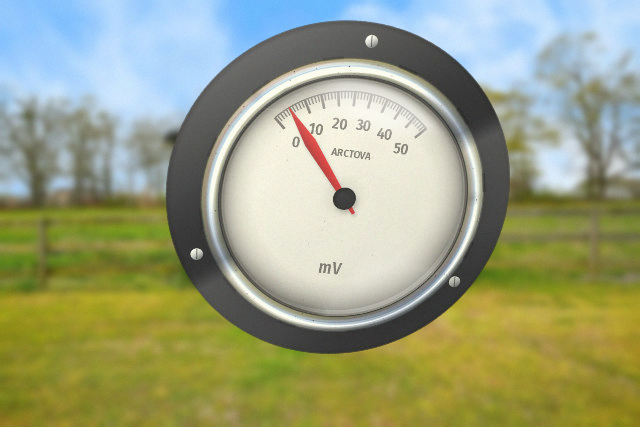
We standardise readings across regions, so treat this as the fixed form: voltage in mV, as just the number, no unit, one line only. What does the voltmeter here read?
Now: 5
